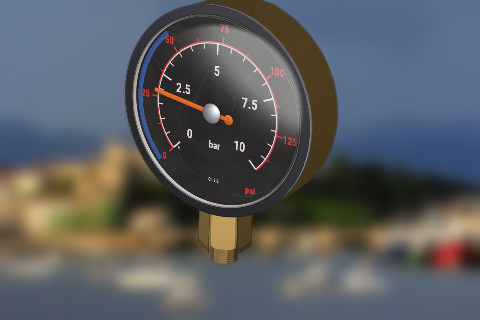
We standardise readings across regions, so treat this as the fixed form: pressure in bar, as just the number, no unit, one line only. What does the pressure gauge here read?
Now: 2
